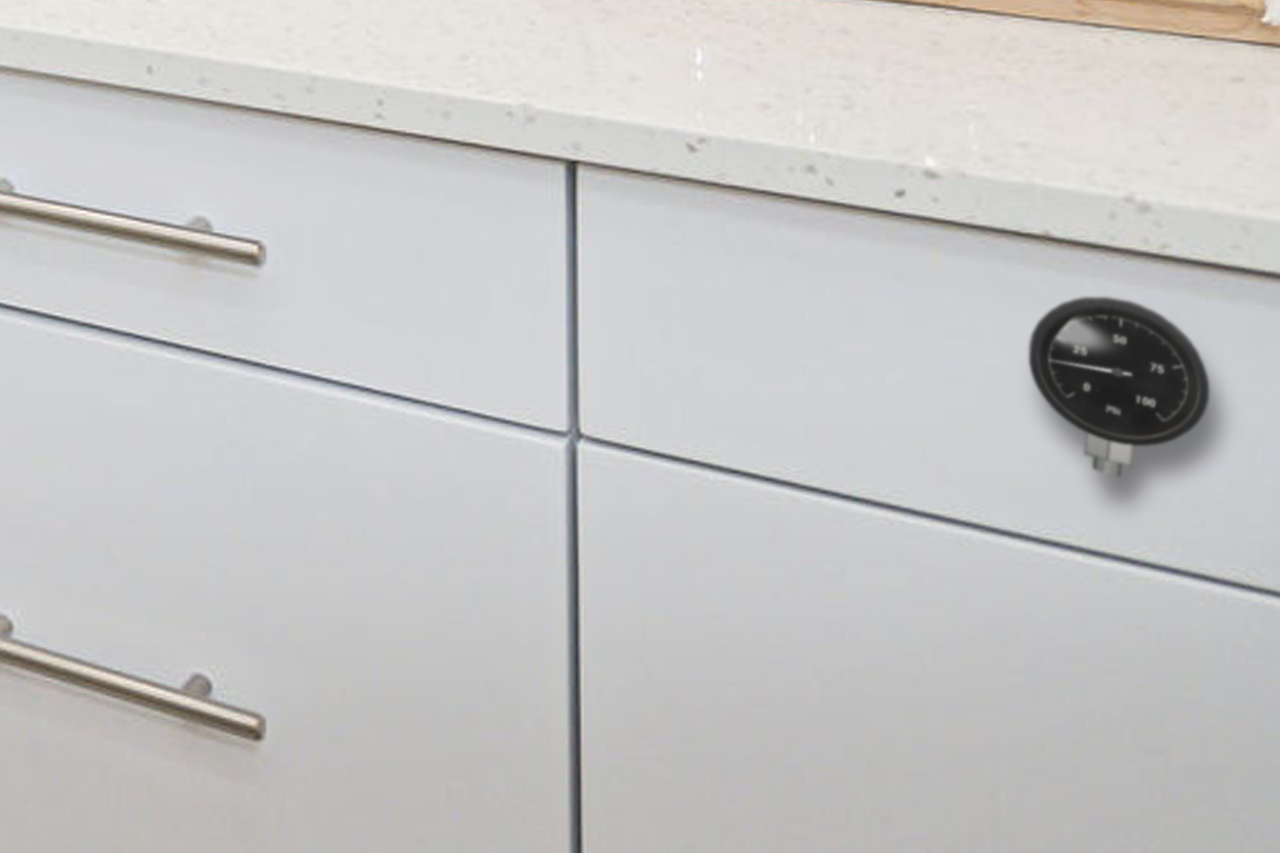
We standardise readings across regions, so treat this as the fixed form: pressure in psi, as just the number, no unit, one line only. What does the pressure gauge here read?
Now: 15
